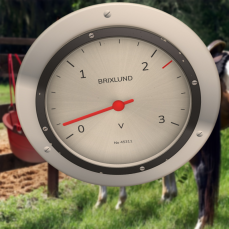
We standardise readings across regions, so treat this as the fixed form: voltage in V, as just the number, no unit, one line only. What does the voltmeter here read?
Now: 0.2
